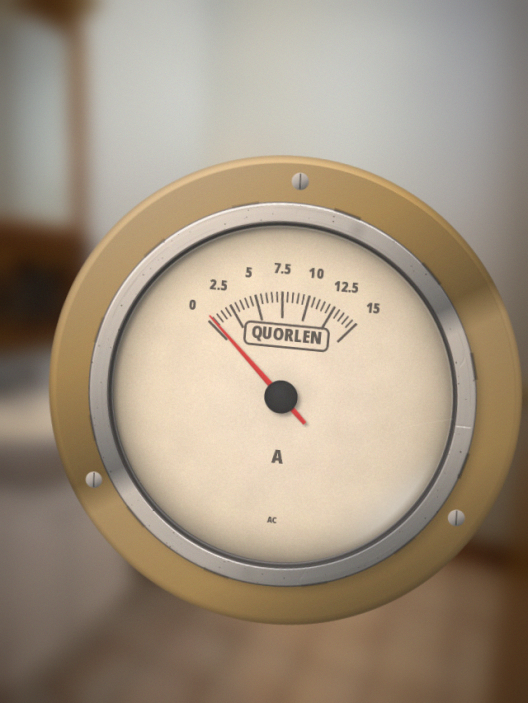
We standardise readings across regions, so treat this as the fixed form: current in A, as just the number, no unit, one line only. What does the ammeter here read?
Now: 0.5
